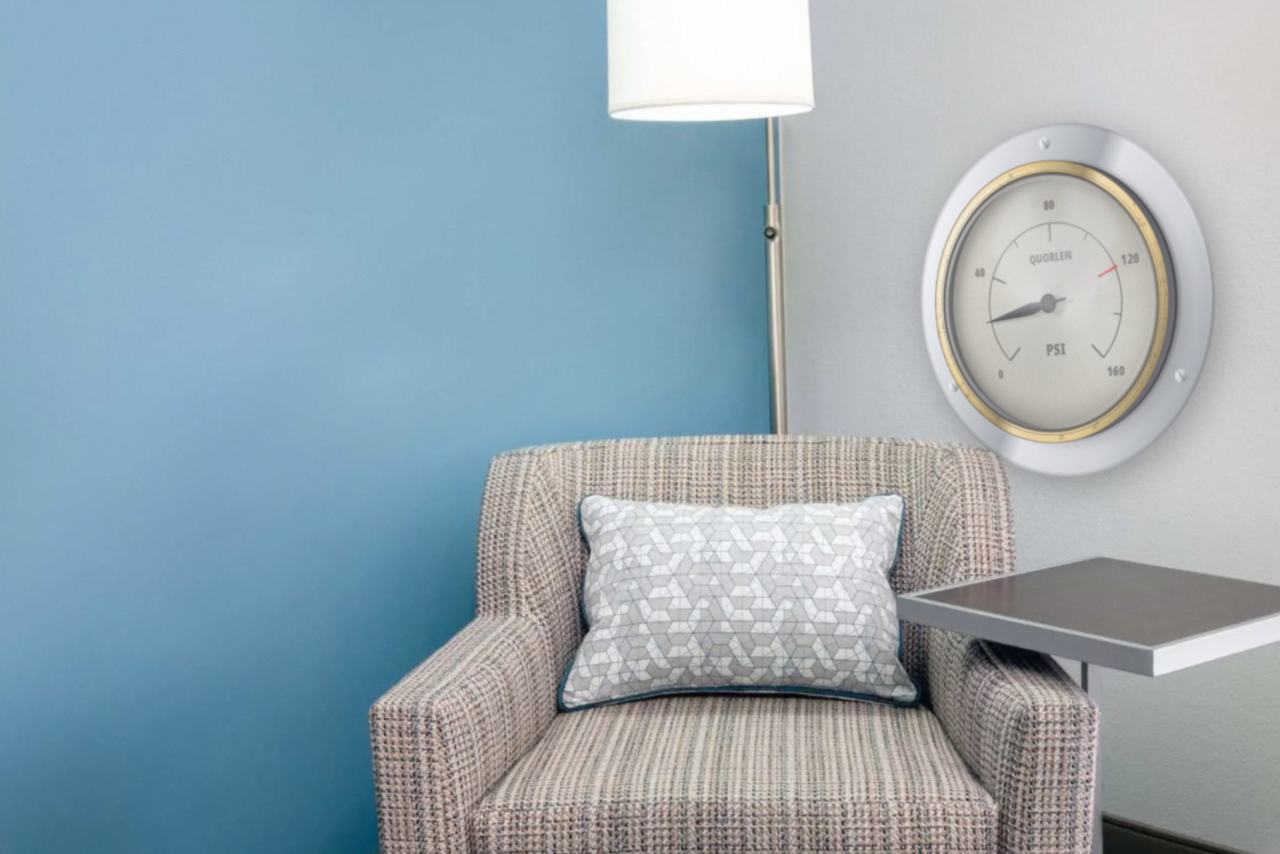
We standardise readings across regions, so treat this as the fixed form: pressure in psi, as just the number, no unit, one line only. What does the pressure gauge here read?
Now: 20
